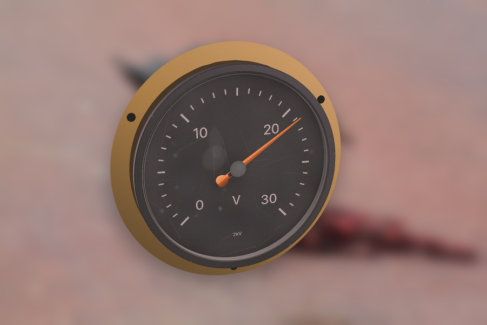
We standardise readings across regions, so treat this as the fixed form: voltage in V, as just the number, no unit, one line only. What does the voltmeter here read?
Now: 21
